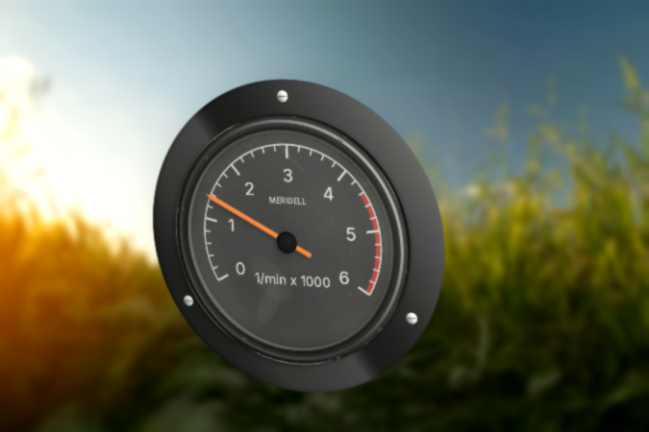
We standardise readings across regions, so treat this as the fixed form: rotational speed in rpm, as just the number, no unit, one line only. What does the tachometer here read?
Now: 1400
